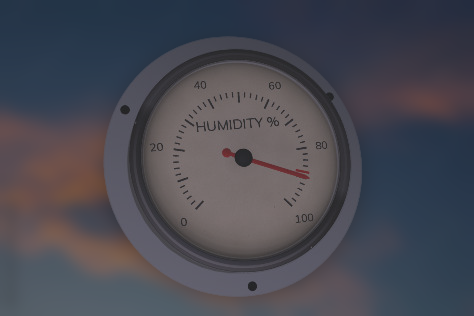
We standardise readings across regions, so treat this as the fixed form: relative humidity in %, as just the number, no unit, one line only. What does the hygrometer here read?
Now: 90
